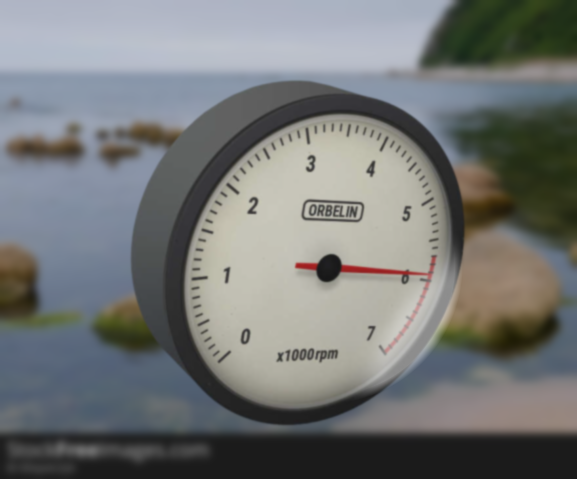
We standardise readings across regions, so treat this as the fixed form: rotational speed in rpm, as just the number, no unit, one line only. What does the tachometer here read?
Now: 5900
